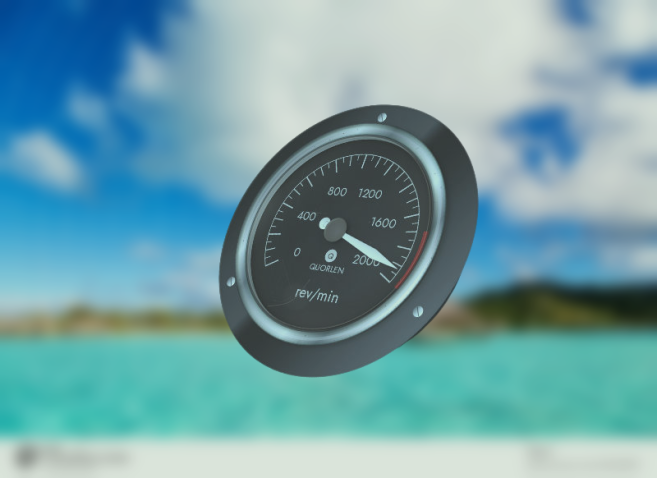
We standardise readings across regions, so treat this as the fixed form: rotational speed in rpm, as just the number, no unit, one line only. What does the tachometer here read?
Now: 1925
